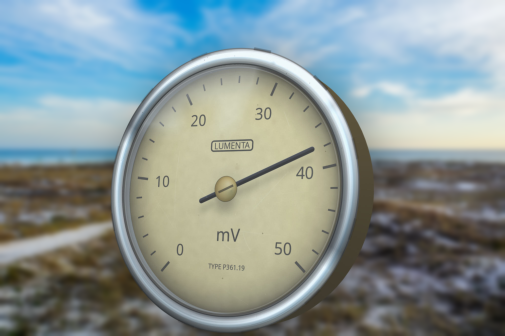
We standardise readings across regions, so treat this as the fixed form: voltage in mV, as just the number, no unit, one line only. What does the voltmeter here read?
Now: 38
